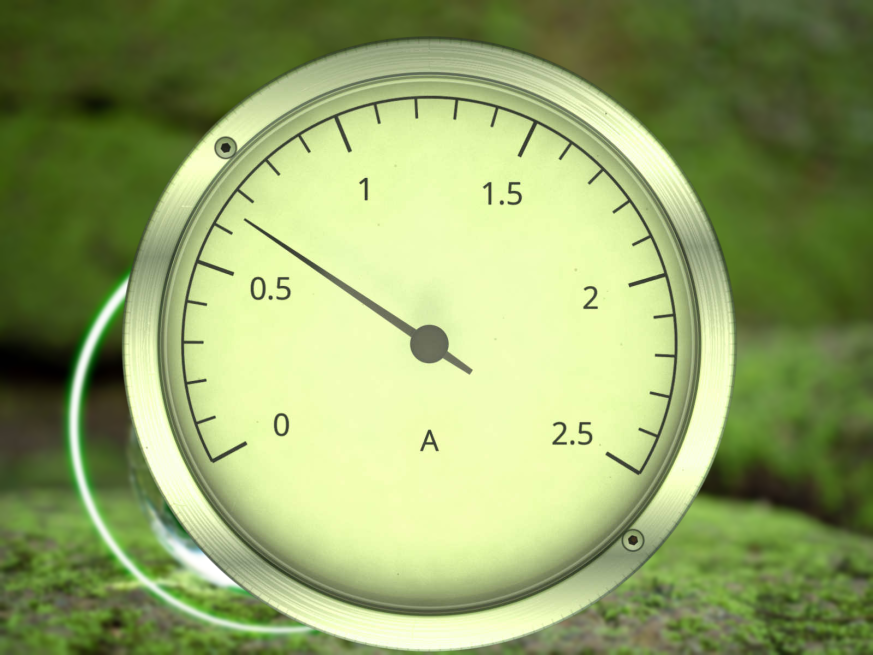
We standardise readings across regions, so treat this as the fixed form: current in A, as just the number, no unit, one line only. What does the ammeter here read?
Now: 0.65
